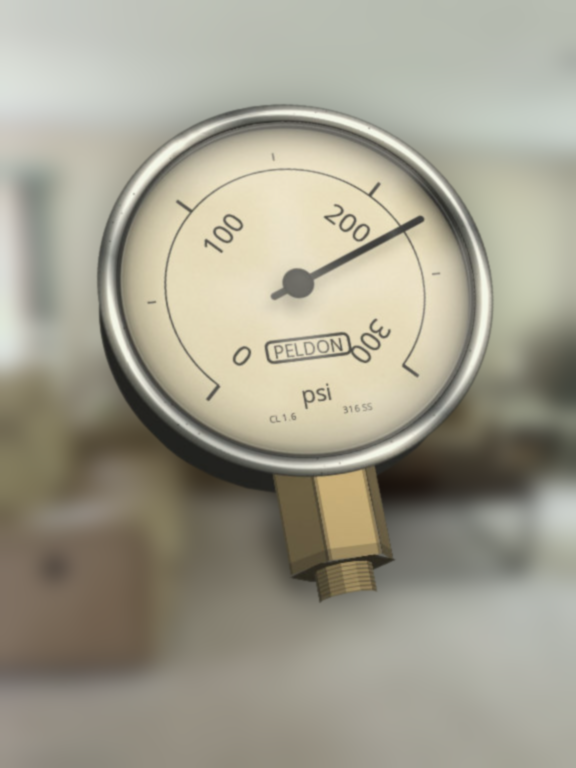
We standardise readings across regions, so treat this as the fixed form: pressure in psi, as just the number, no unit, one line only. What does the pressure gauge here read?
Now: 225
